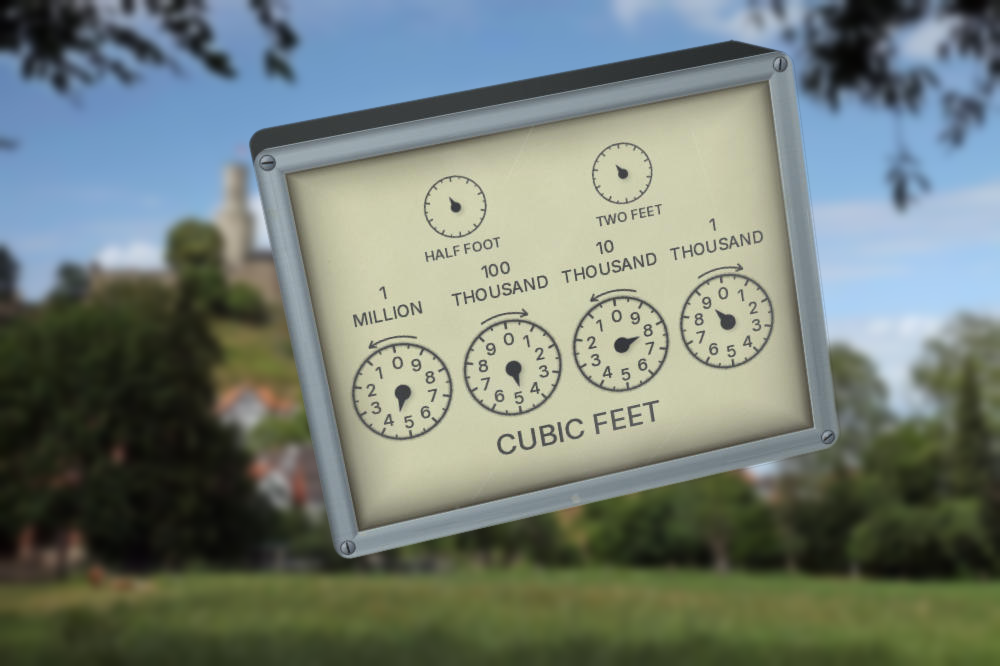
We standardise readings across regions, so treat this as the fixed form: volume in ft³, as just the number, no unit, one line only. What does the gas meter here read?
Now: 447900
